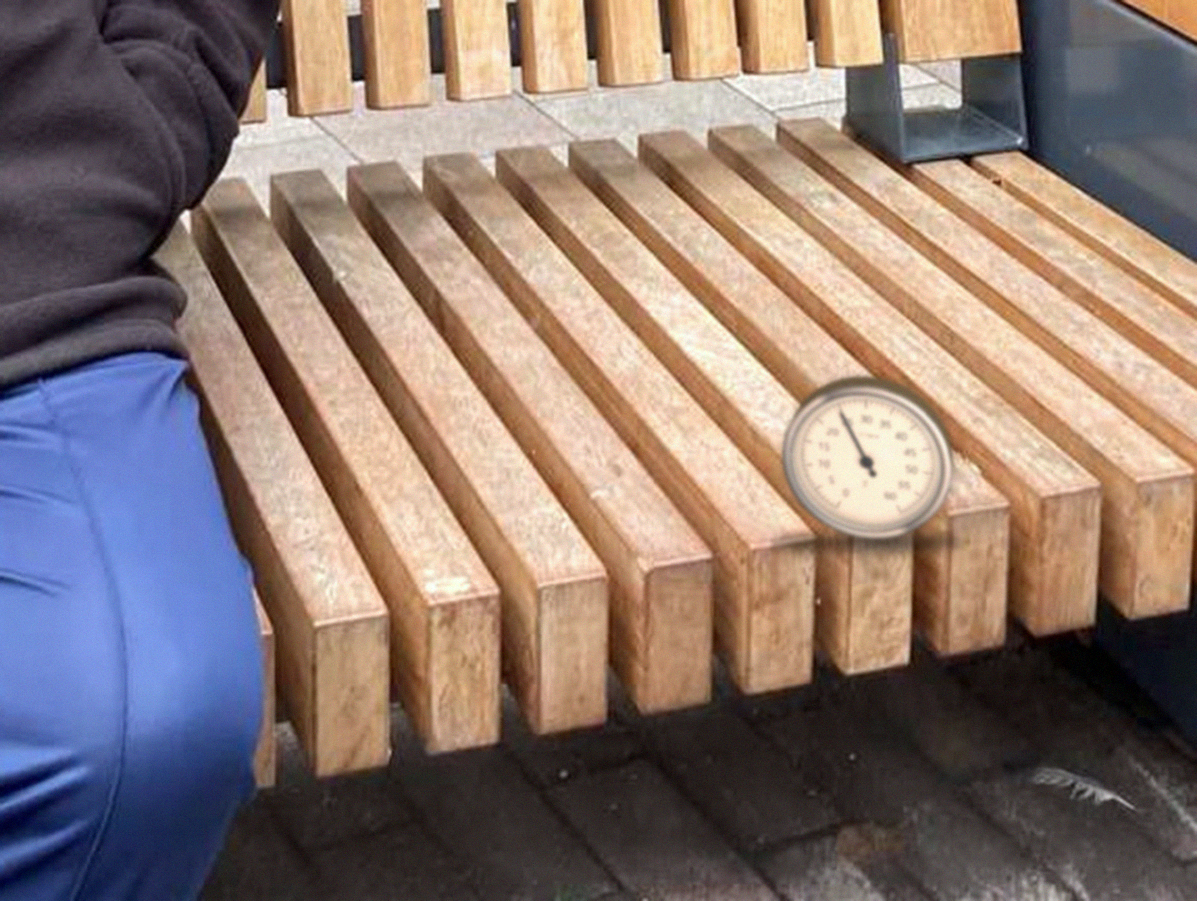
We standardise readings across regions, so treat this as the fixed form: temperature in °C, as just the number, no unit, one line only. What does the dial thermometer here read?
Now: 25
